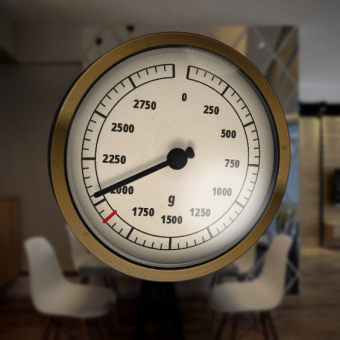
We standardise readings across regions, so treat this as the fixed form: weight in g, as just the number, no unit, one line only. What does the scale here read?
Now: 2050
